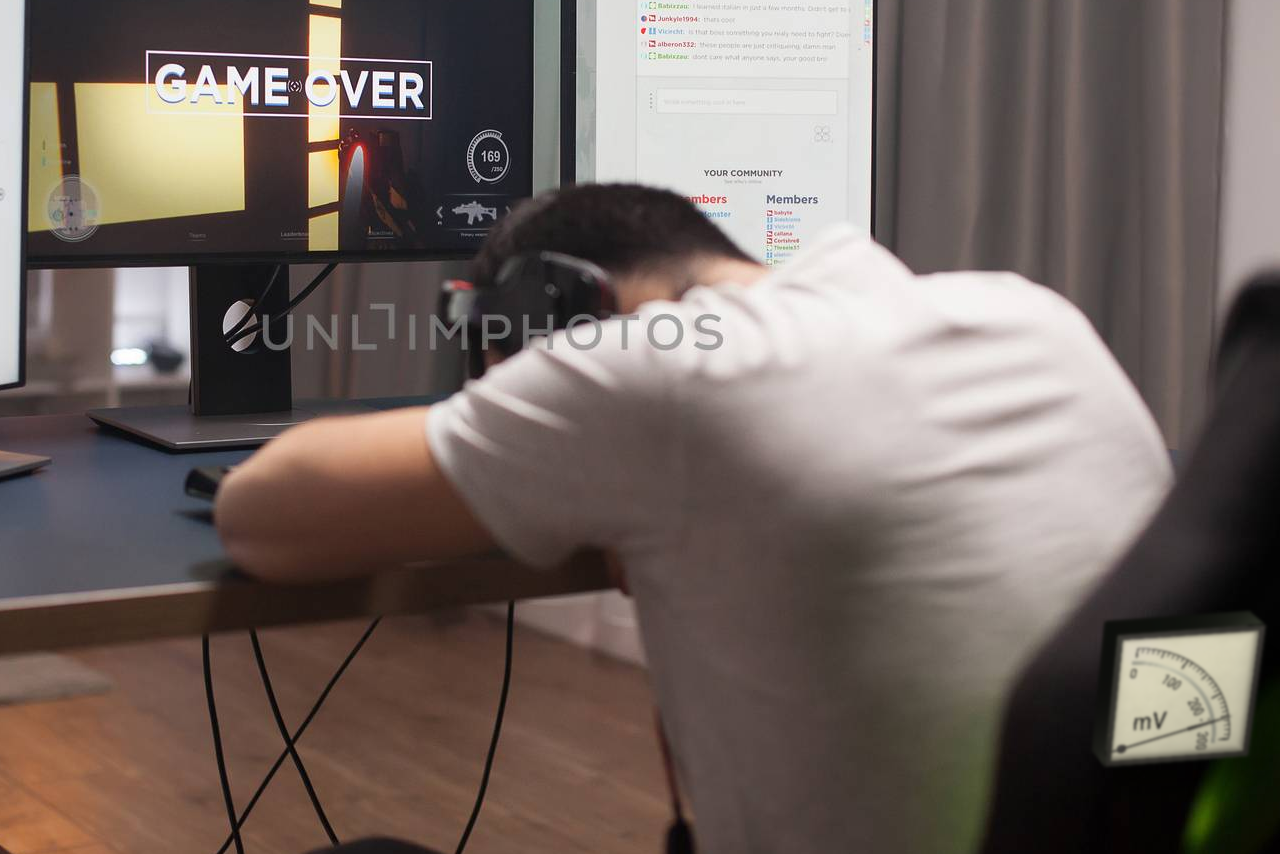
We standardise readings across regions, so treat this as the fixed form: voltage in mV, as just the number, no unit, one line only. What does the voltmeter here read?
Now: 250
